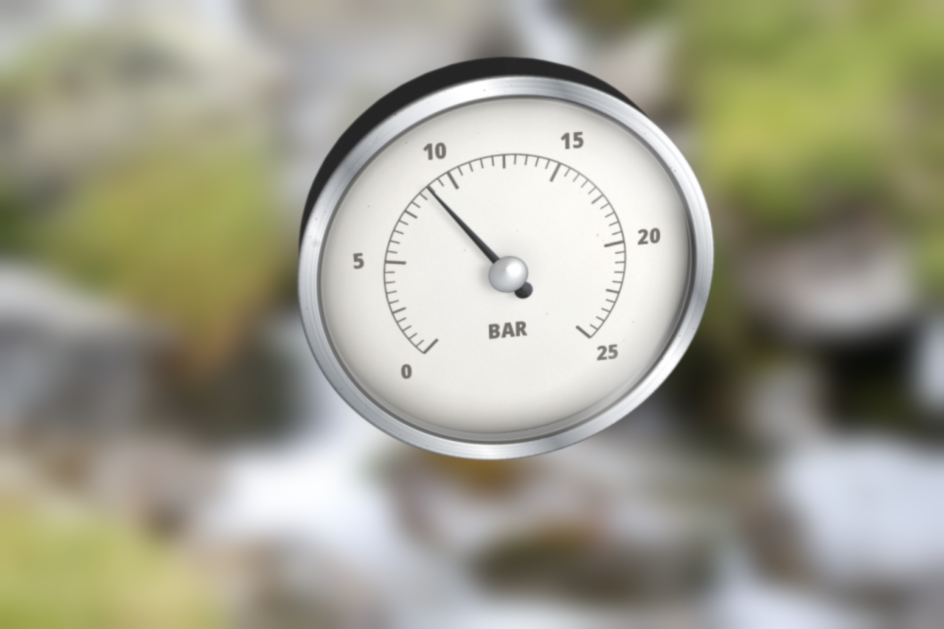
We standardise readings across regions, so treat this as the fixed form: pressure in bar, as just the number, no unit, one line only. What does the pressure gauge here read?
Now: 9
